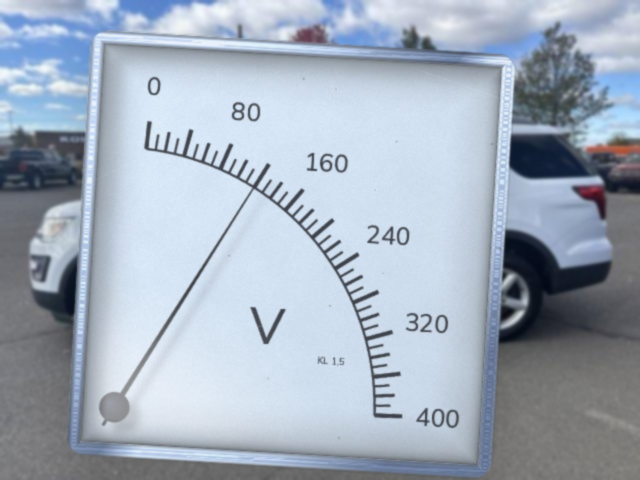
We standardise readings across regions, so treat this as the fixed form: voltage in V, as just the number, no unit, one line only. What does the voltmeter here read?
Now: 120
